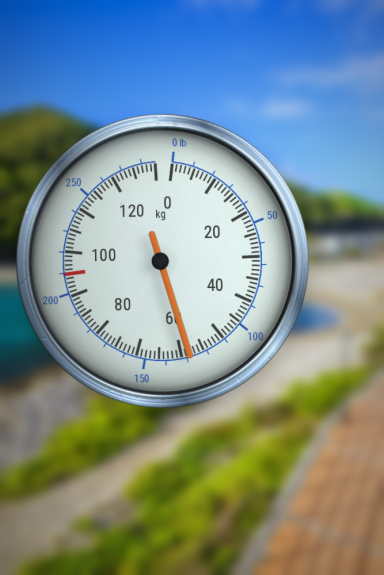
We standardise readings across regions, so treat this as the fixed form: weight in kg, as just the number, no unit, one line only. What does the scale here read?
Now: 58
